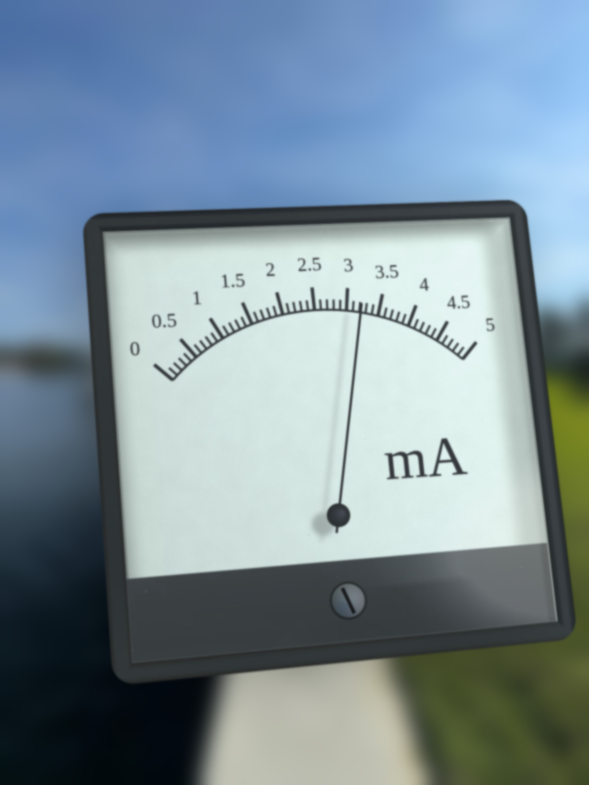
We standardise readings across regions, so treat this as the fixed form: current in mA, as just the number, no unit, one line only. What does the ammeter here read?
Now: 3.2
